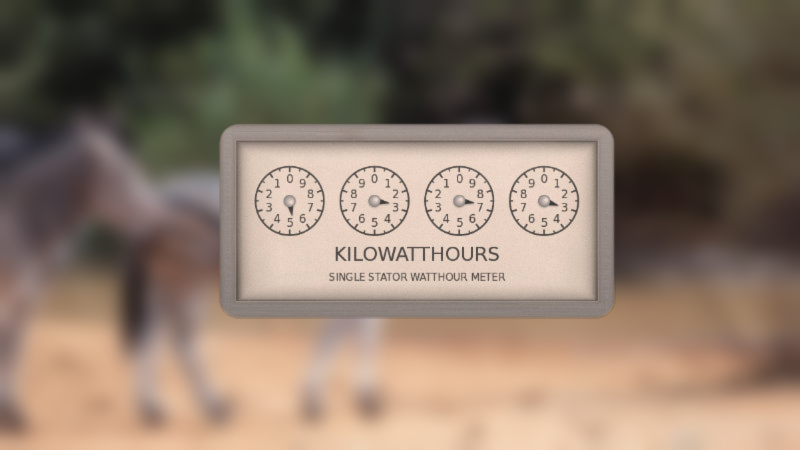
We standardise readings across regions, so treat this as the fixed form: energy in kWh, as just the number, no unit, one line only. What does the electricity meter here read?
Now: 5273
